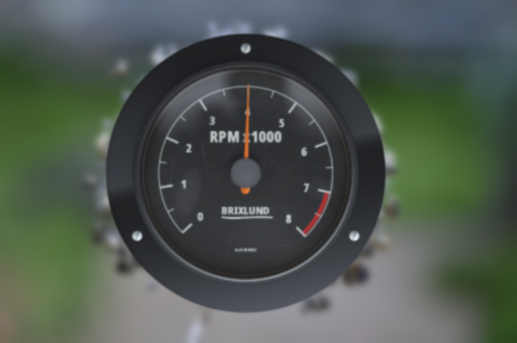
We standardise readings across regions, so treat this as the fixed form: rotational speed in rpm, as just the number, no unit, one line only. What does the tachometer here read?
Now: 4000
